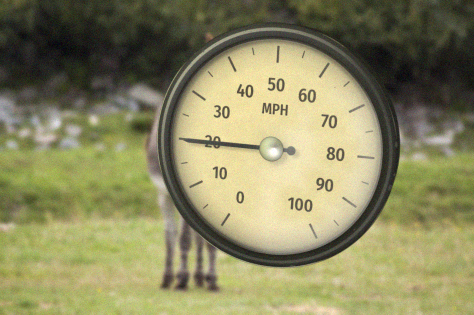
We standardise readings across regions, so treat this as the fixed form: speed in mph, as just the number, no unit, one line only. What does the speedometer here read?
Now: 20
